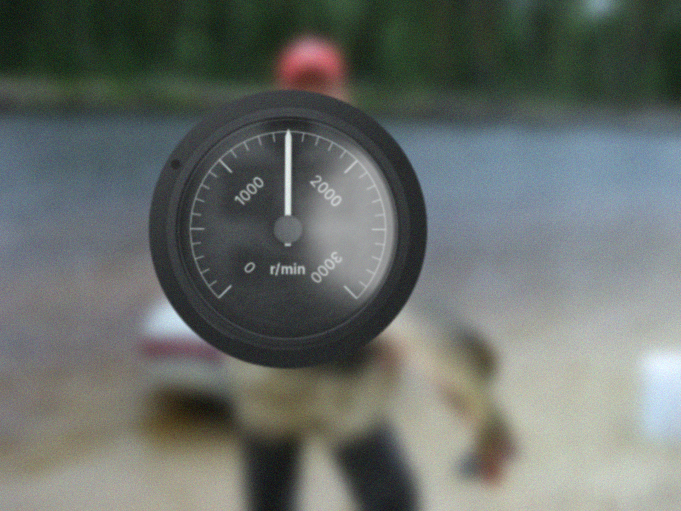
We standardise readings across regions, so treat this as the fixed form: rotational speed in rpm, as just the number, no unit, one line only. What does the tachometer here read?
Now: 1500
